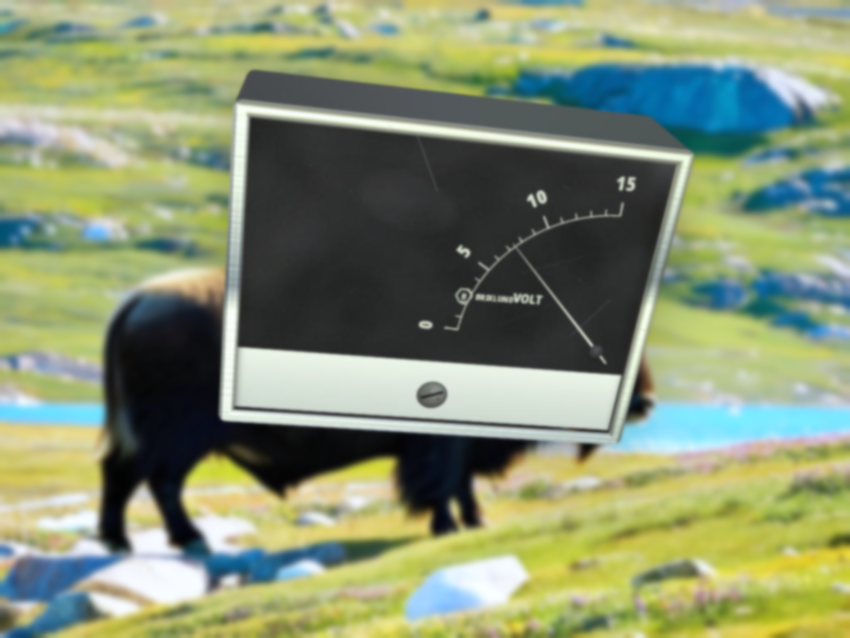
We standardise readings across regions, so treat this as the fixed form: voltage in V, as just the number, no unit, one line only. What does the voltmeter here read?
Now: 7.5
